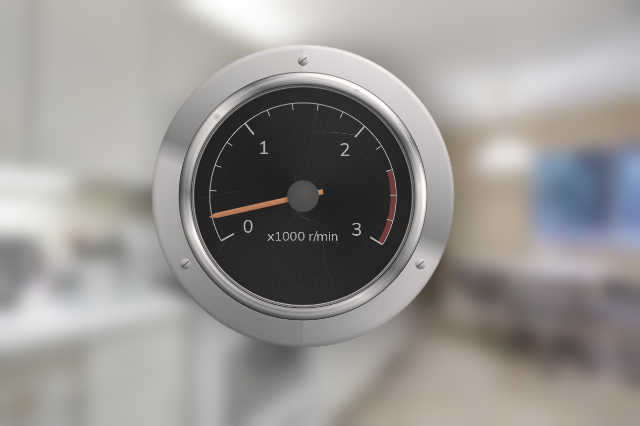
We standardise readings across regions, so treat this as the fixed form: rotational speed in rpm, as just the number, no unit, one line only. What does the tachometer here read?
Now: 200
